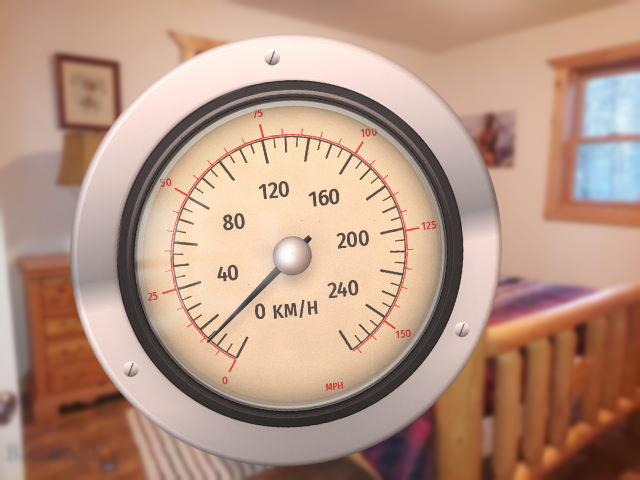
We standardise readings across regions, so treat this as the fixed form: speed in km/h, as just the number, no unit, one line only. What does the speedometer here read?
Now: 15
